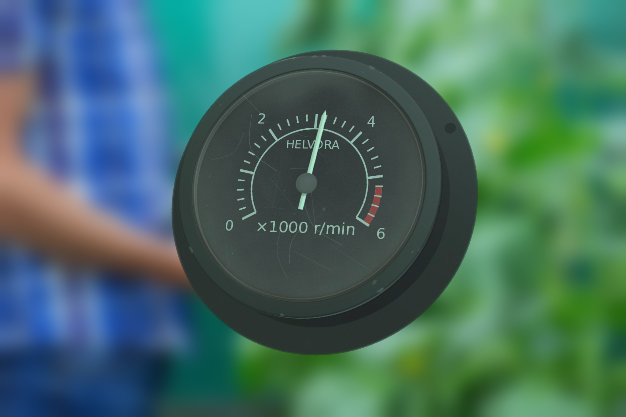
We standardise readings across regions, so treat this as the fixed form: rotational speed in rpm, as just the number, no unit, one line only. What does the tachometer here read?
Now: 3200
